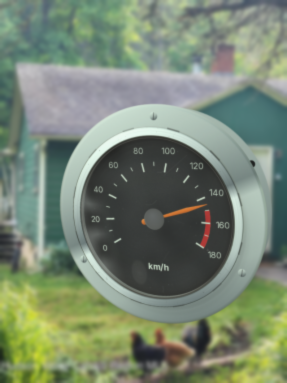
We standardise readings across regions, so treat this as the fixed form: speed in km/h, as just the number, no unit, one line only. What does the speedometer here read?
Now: 145
